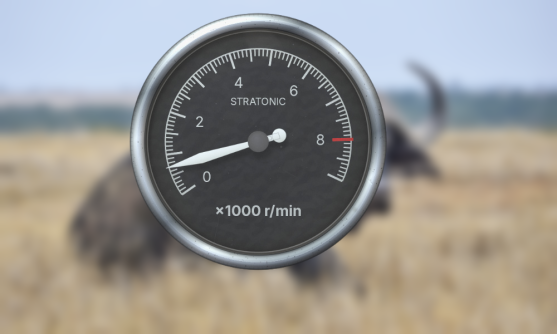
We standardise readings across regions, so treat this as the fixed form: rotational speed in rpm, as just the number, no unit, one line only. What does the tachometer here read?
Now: 700
